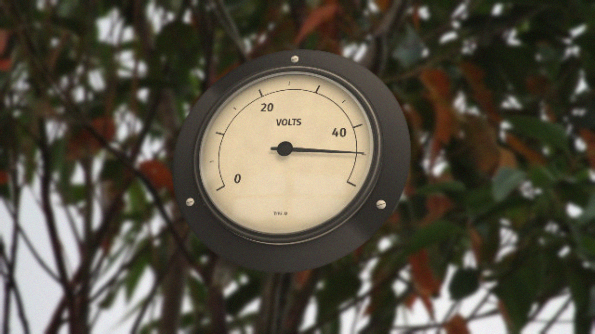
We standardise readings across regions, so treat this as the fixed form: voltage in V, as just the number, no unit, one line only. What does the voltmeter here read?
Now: 45
